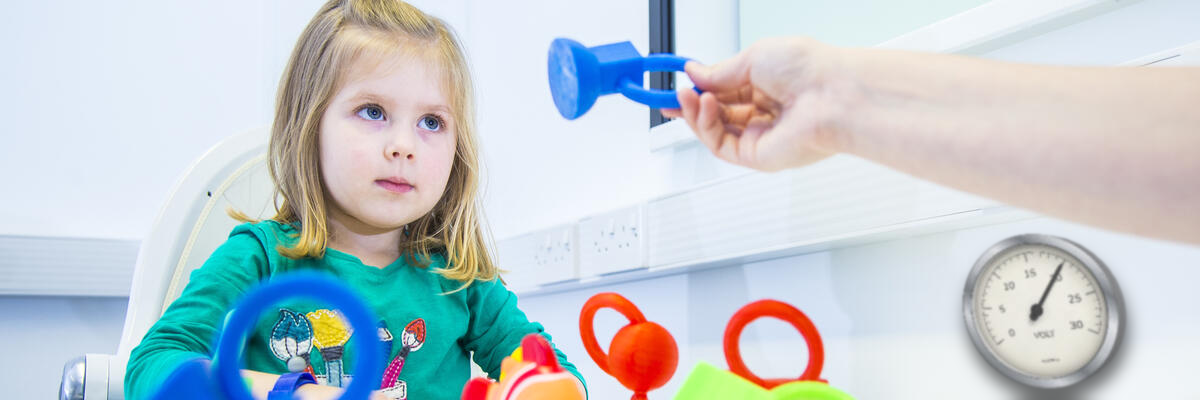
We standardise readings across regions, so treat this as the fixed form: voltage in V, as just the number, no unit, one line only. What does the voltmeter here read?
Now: 20
